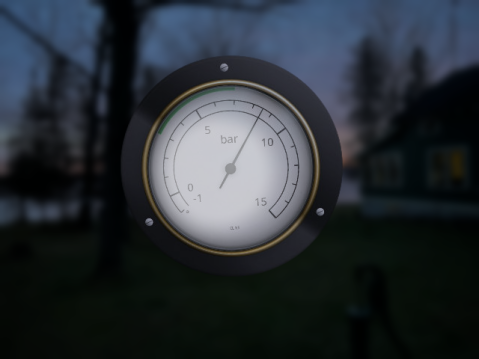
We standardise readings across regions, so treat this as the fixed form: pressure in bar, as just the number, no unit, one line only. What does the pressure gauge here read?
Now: 8.5
